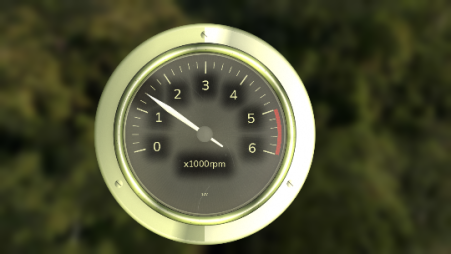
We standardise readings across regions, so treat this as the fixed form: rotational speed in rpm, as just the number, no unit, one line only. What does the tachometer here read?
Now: 1400
